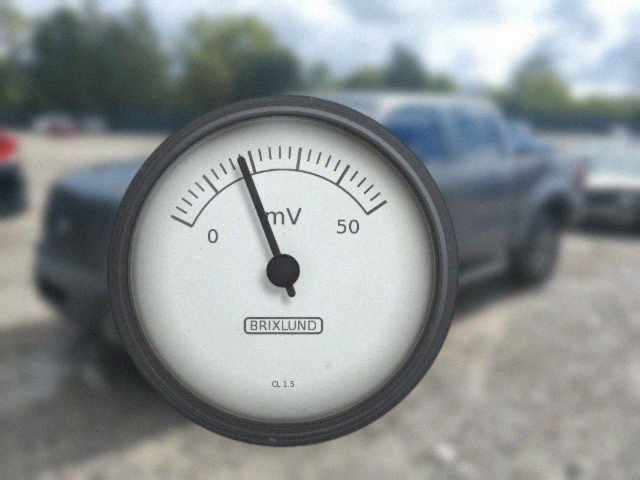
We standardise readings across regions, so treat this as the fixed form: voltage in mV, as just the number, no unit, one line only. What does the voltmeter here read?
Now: 18
